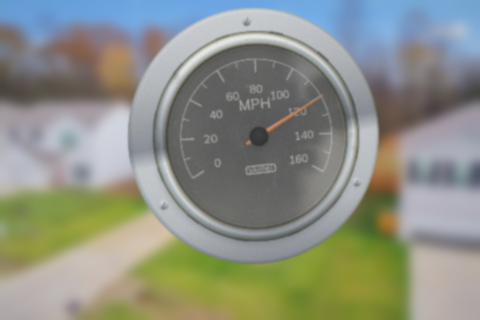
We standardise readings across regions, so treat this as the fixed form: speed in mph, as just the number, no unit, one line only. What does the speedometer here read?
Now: 120
